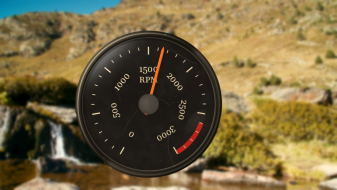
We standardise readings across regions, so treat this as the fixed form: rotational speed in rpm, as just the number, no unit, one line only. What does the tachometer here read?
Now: 1650
